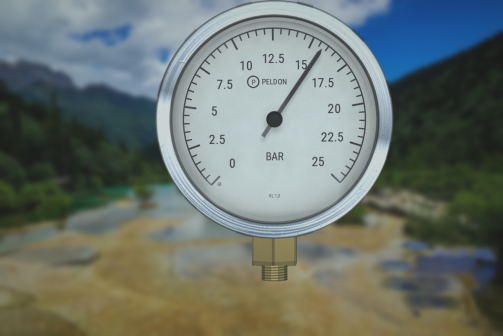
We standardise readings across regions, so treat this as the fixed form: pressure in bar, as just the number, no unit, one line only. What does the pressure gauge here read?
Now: 15.75
